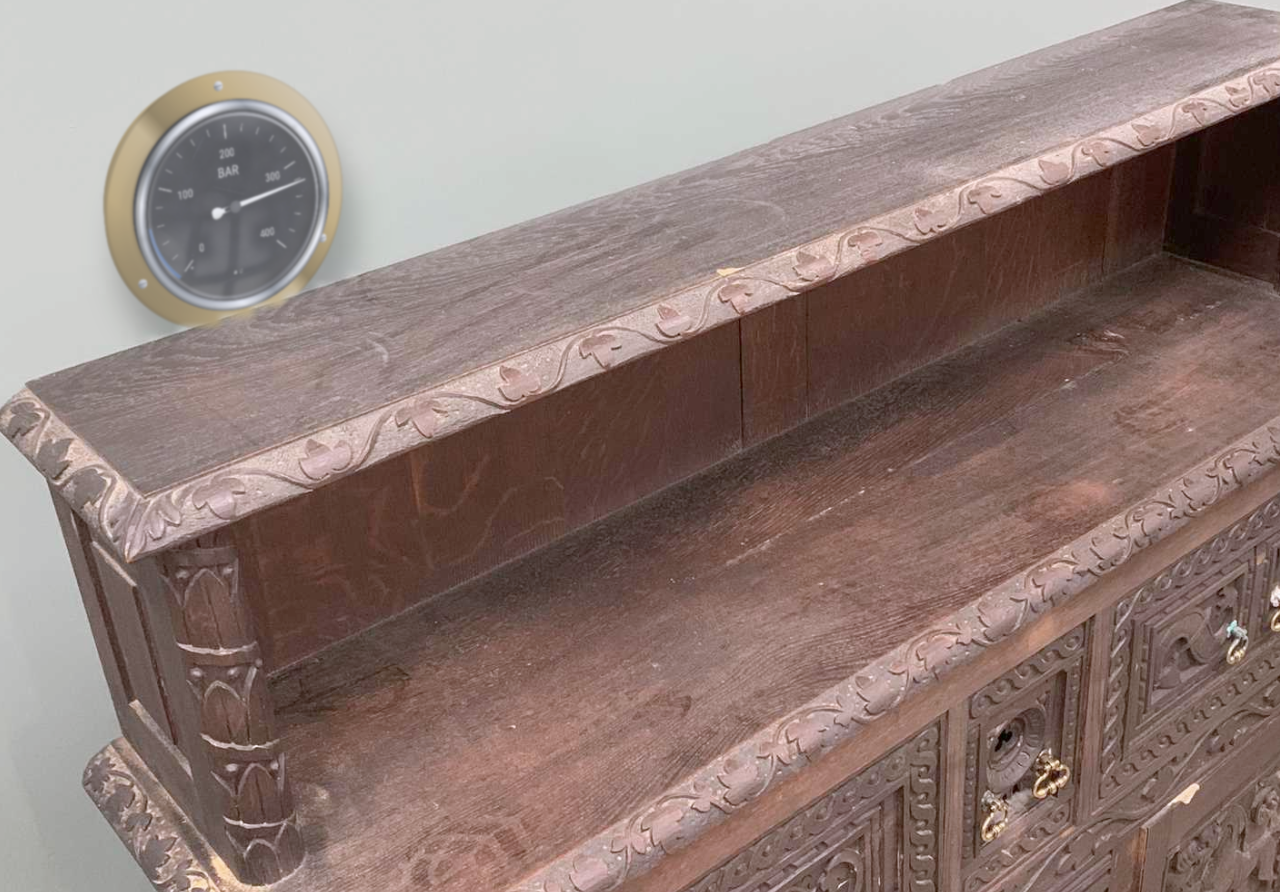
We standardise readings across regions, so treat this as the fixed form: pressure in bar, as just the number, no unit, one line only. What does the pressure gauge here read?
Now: 320
